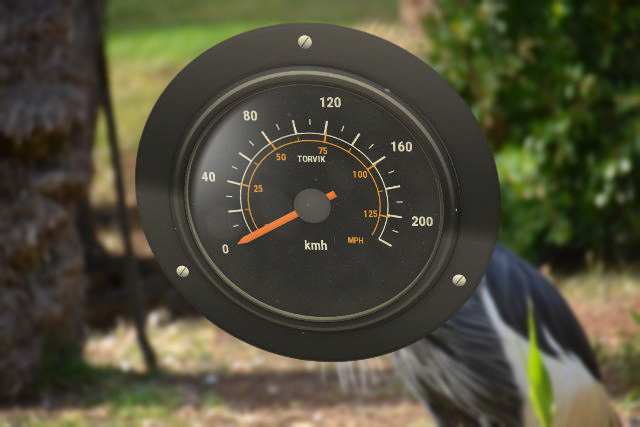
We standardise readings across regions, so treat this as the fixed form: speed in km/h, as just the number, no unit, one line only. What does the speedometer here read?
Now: 0
